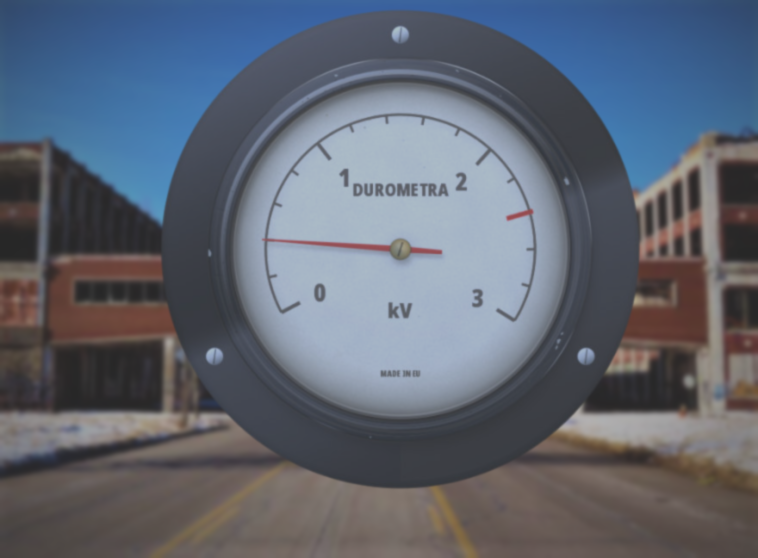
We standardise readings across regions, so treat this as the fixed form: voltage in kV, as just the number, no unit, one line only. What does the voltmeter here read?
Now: 0.4
